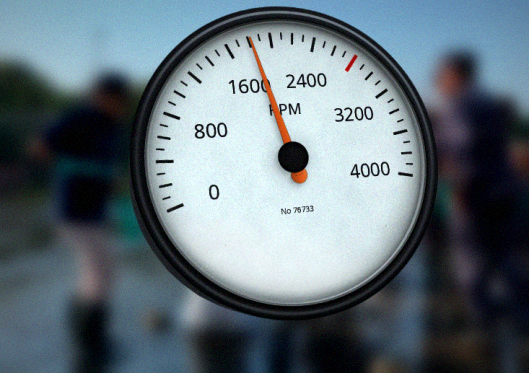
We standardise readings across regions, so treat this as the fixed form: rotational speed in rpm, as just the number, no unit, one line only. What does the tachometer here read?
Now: 1800
